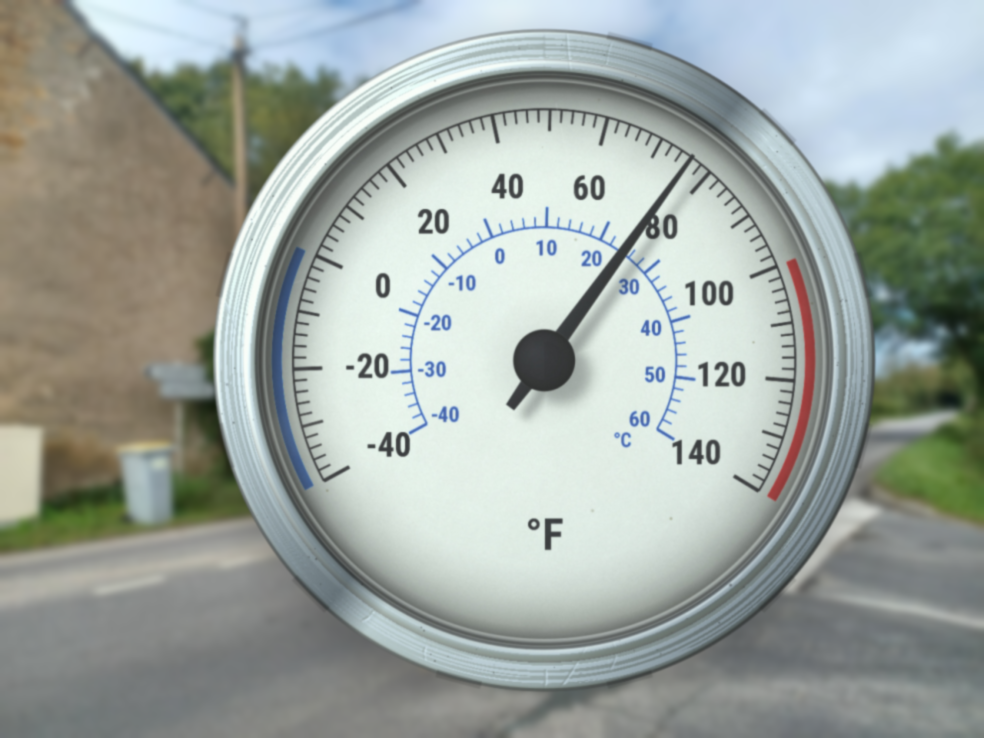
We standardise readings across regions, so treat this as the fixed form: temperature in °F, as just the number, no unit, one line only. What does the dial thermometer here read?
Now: 76
